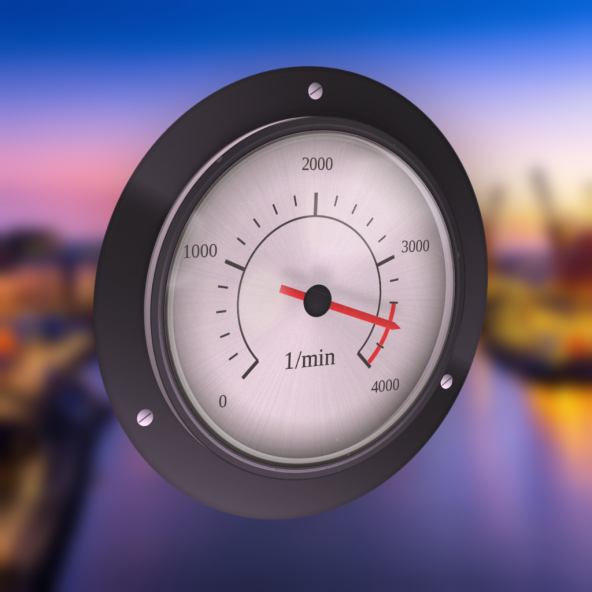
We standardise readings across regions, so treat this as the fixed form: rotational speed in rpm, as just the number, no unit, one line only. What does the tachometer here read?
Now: 3600
